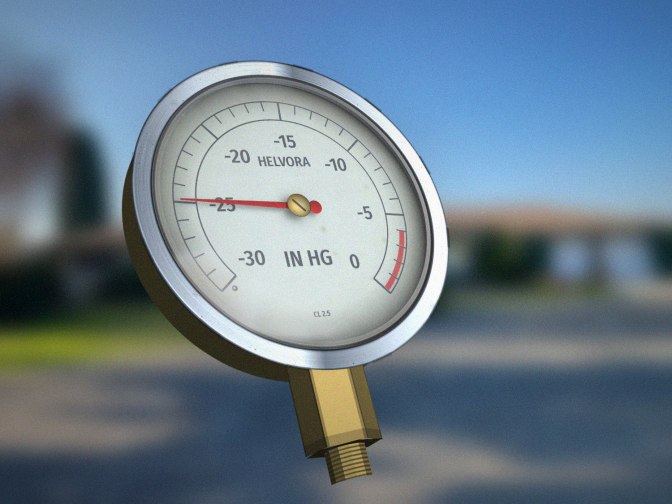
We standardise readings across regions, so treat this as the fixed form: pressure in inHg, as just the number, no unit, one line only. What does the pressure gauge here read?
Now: -25
